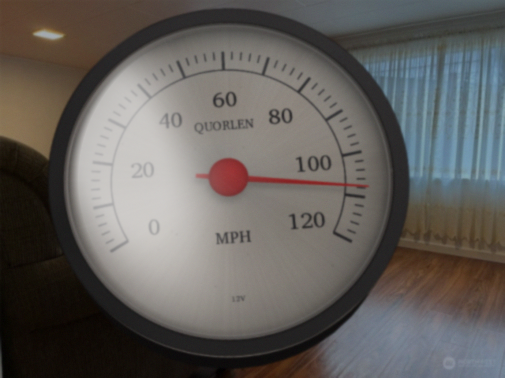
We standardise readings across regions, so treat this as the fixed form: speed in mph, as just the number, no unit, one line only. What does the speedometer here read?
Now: 108
